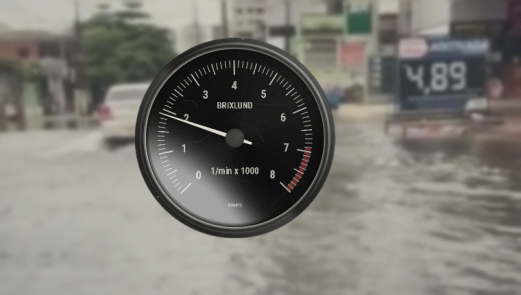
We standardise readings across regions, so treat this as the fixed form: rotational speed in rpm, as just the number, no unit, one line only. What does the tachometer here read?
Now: 1900
